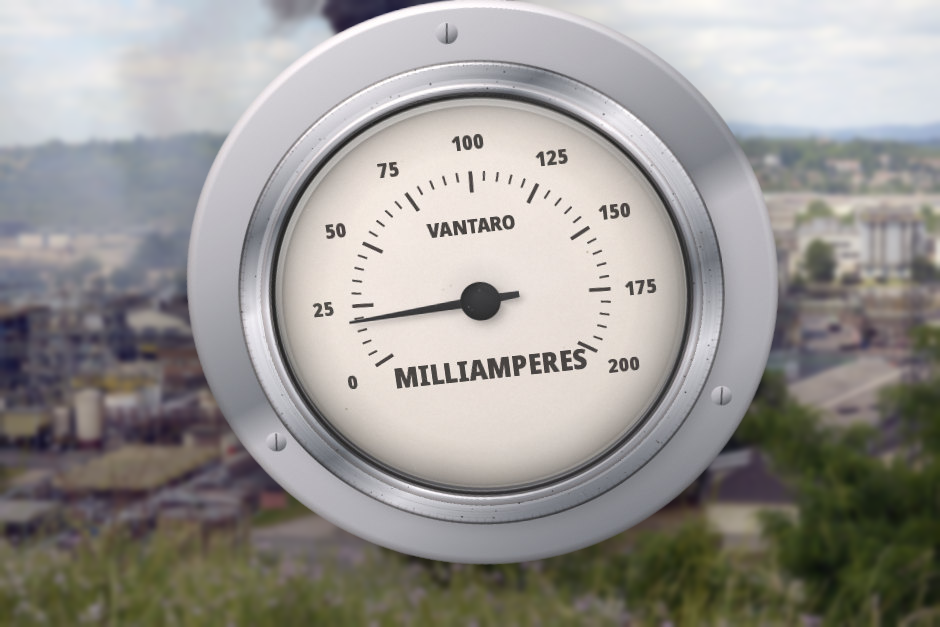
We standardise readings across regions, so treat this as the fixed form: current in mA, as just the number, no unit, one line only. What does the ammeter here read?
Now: 20
